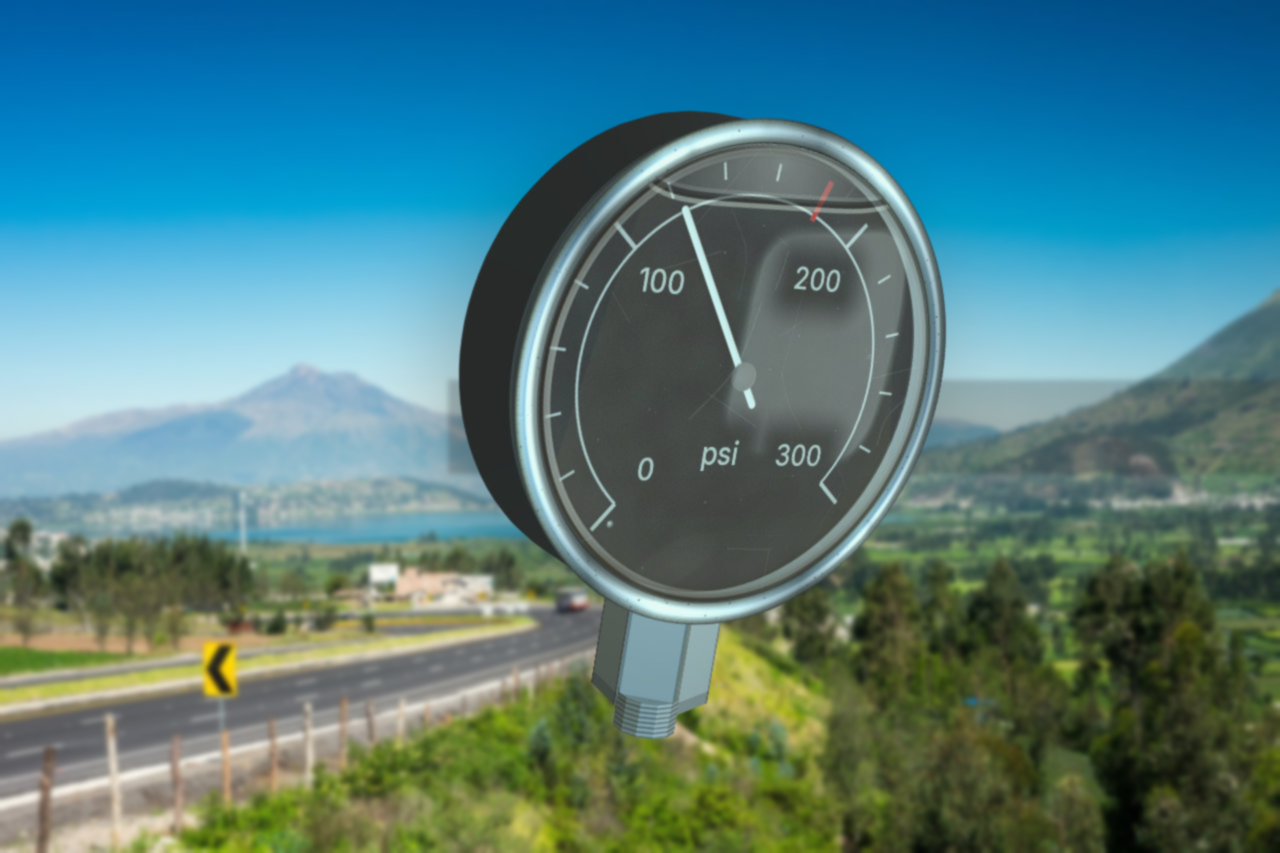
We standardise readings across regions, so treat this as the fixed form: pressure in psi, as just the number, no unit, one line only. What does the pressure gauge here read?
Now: 120
